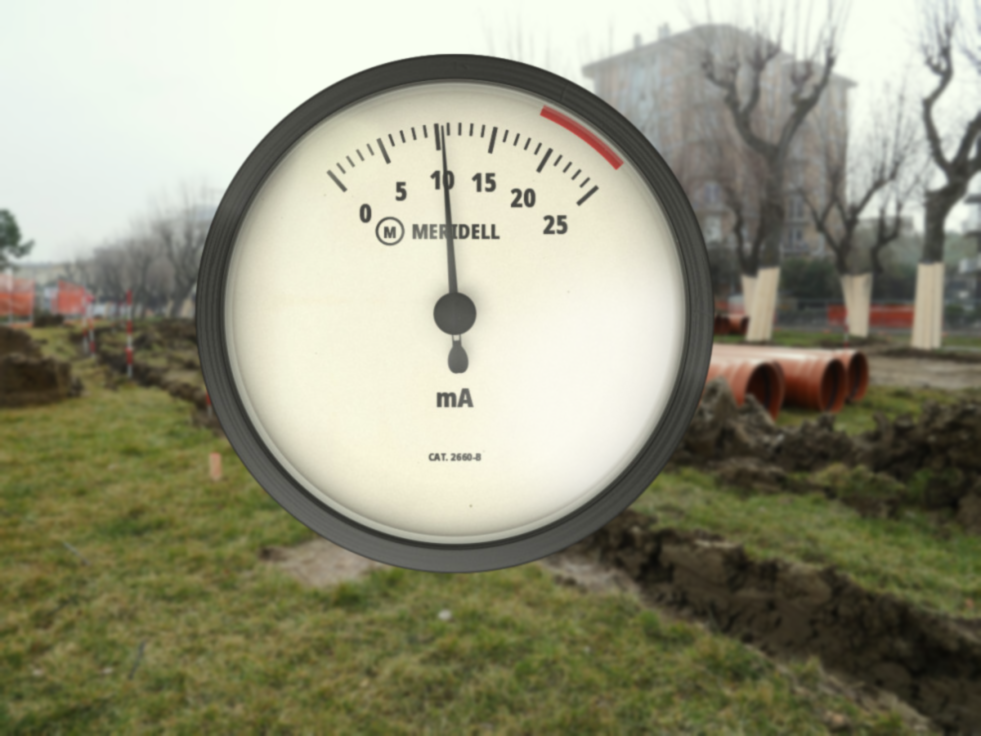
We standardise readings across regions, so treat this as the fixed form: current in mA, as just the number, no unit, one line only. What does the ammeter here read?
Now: 10.5
